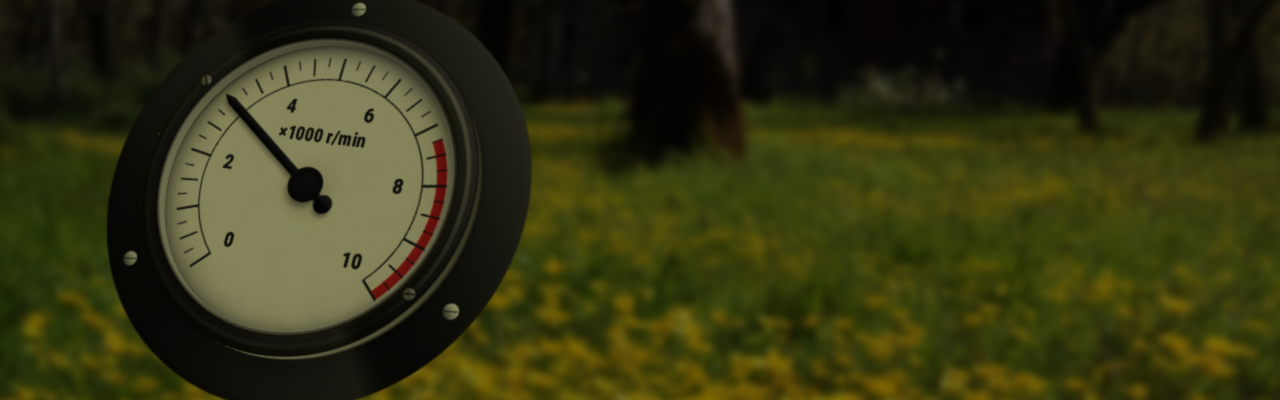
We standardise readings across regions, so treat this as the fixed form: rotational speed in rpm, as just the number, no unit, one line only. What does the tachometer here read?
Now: 3000
